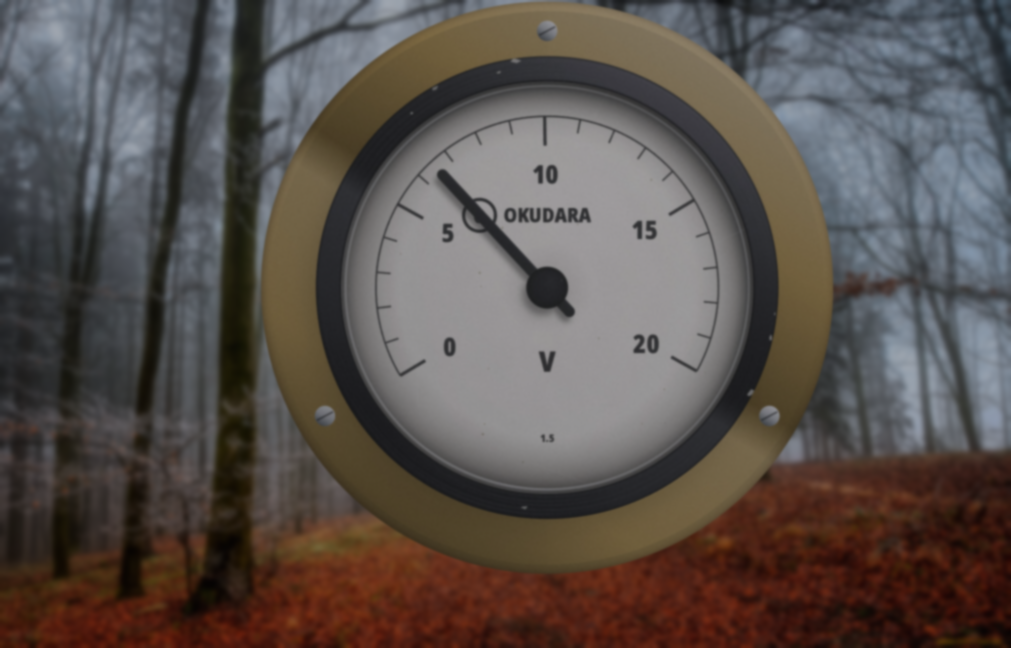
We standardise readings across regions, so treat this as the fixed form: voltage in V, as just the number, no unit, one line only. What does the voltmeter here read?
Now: 6.5
